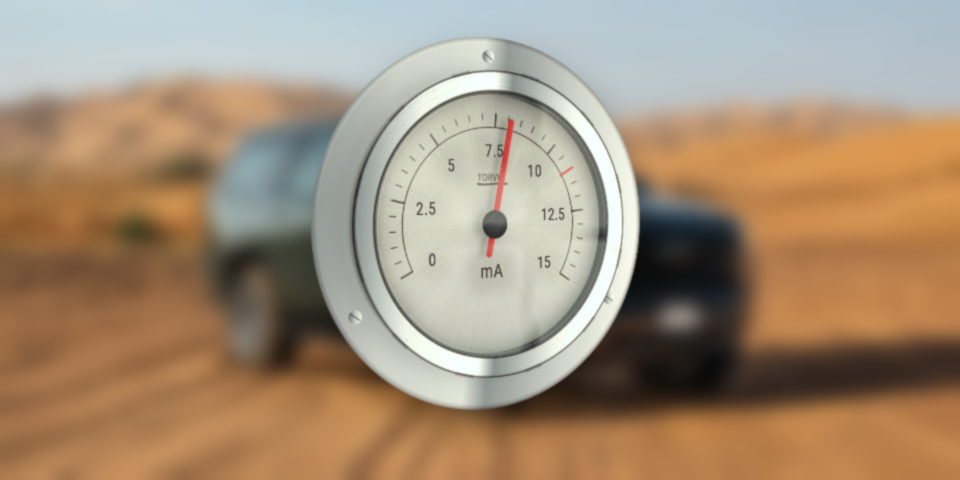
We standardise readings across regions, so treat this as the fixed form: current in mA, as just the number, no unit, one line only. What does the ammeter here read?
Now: 8
